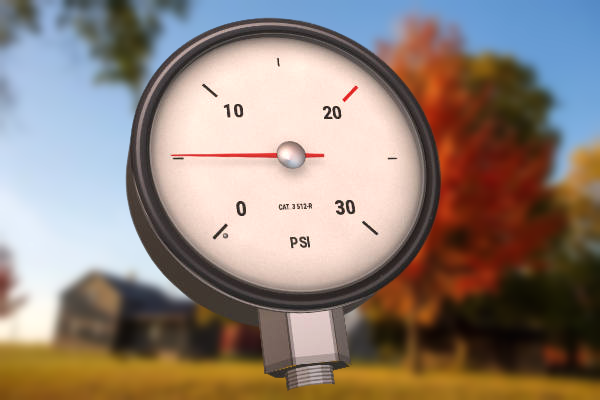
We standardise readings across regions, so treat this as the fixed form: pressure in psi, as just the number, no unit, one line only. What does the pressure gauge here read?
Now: 5
